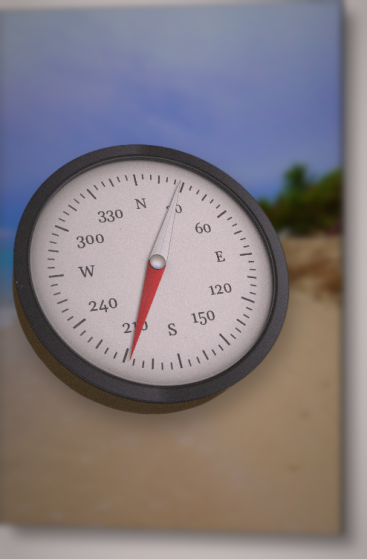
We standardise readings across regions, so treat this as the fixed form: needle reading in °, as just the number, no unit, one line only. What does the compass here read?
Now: 207.5
